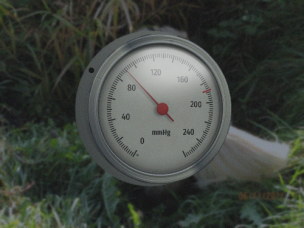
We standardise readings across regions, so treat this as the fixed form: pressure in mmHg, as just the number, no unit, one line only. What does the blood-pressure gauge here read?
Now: 90
